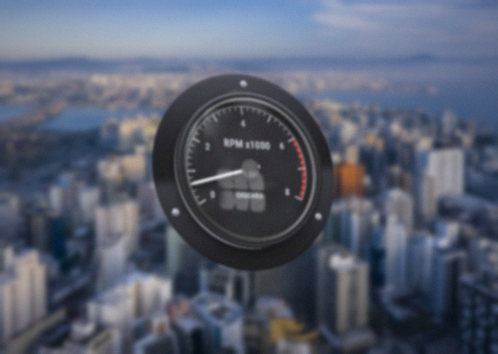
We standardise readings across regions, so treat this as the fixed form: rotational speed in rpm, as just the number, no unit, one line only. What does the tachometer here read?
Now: 600
